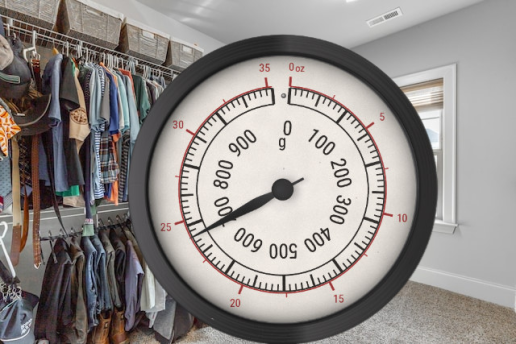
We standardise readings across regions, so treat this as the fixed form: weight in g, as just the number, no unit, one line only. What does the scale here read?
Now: 680
